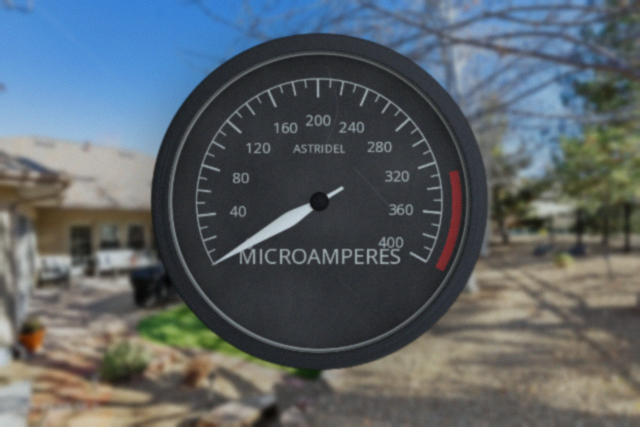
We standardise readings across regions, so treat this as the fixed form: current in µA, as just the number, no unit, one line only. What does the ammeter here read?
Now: 0
